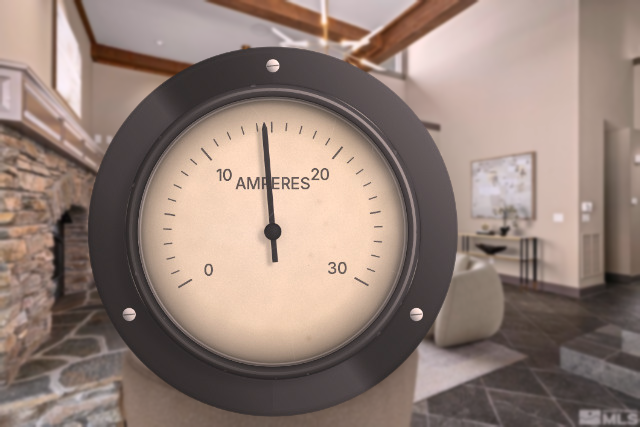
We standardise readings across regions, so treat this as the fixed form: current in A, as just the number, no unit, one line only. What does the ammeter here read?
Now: 14.5
